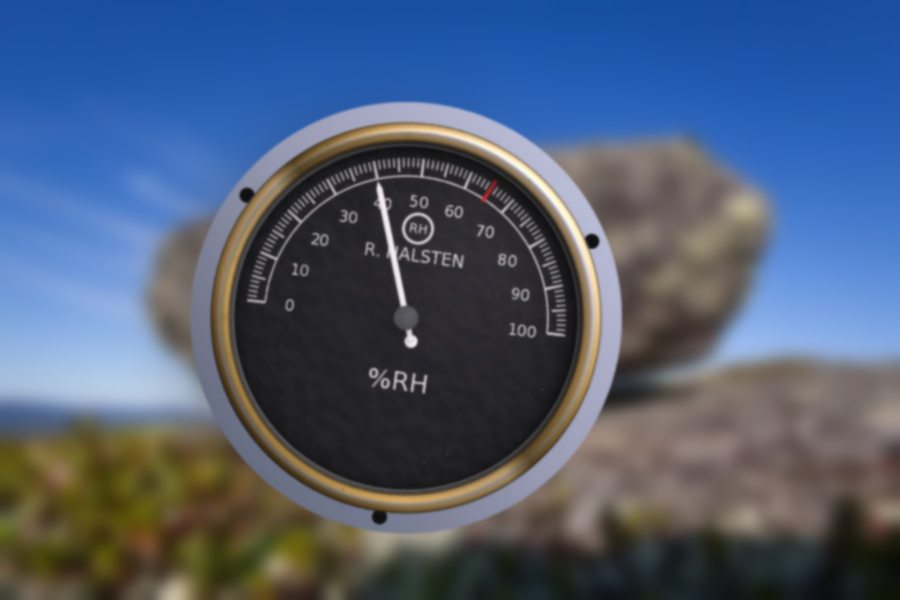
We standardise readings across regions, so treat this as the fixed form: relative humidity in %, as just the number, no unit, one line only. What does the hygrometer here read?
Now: 40
